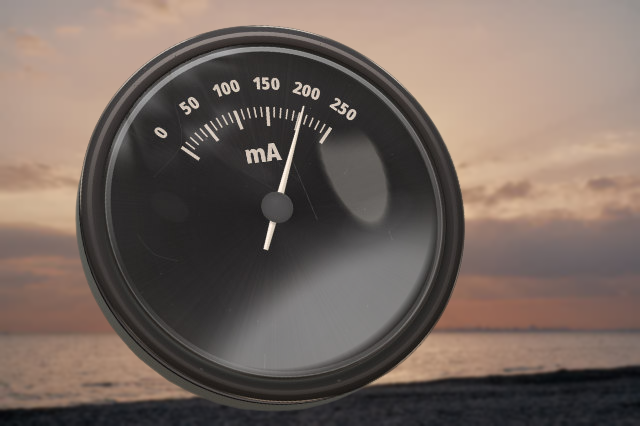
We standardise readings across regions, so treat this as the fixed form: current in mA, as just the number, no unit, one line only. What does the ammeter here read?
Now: 200
